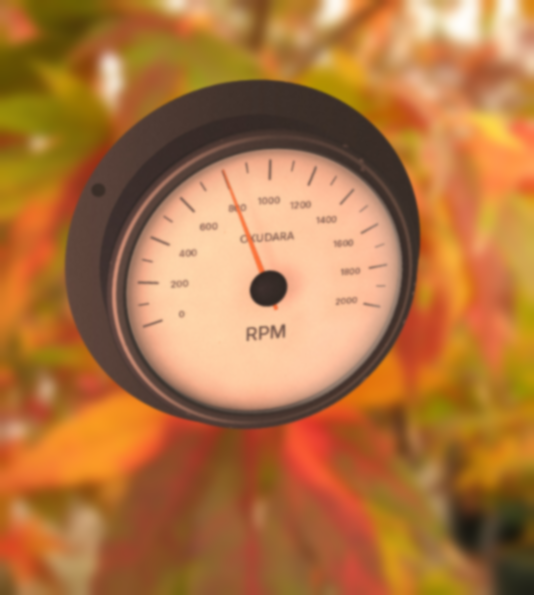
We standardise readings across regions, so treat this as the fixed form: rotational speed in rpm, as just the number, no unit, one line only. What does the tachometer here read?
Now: 800
